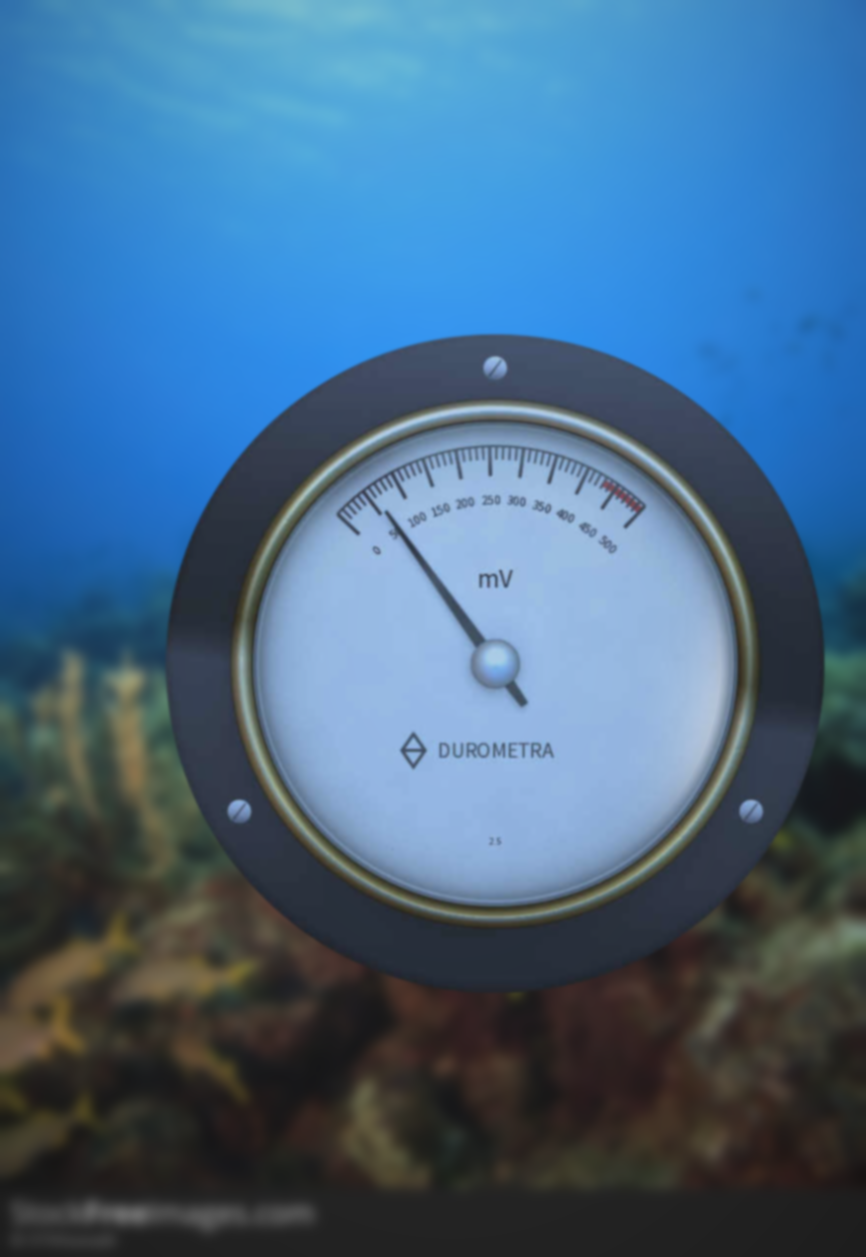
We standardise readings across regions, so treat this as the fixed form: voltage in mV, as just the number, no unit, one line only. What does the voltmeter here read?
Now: 60
